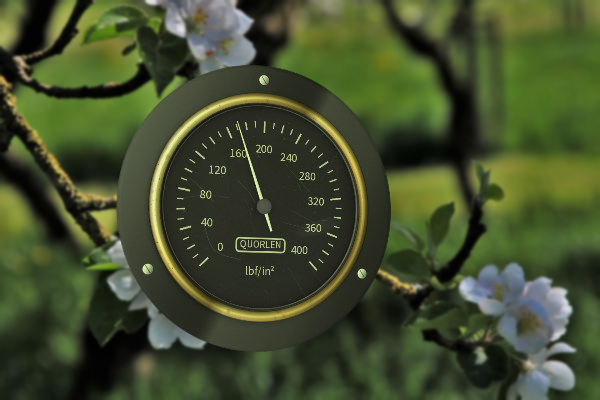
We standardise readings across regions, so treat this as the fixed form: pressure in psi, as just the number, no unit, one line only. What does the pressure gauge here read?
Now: 170
